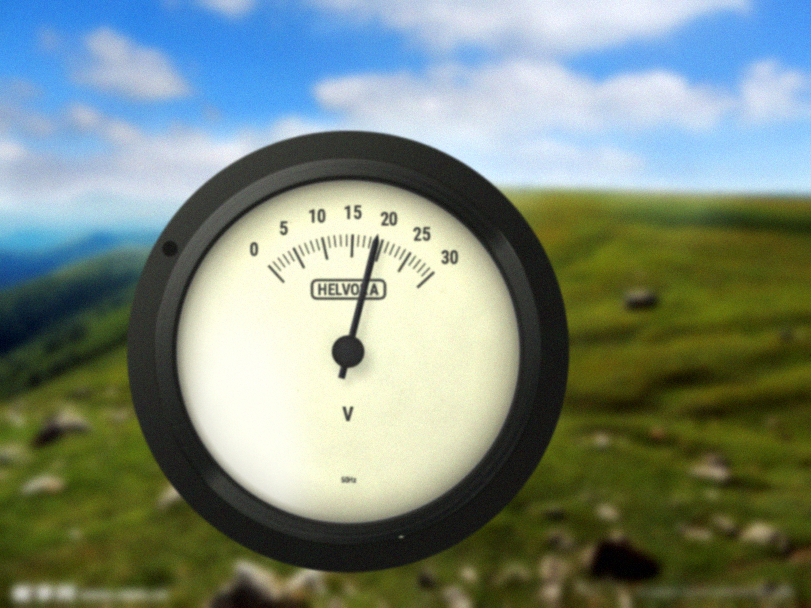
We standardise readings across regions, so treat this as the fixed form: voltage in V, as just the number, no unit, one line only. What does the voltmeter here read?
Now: 19
